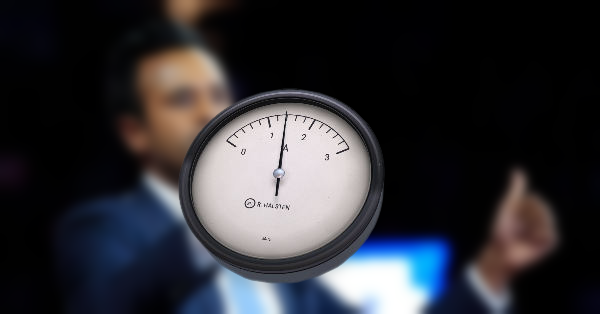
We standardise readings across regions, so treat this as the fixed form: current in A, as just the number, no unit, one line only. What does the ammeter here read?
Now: 1.4
